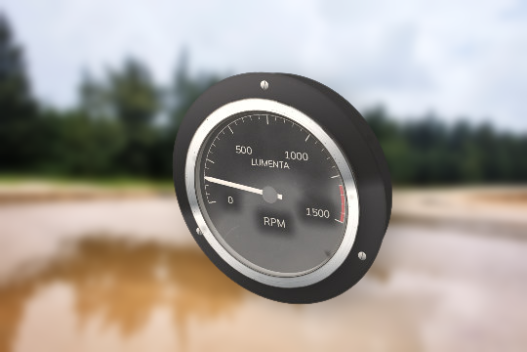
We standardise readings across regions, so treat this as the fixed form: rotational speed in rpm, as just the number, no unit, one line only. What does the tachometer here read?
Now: 150
